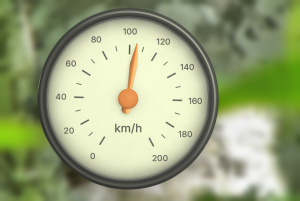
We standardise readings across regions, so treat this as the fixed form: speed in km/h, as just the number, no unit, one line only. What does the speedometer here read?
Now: 105
